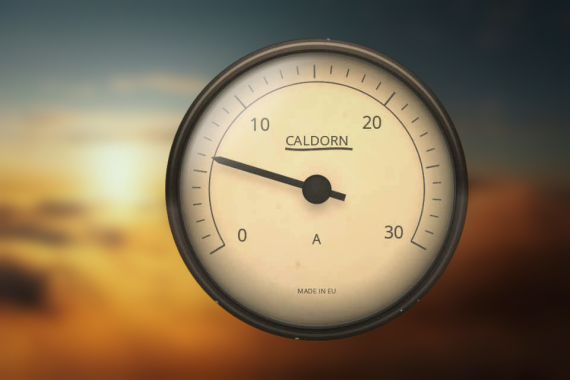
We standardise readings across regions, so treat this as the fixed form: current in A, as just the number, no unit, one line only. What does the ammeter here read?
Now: 6
